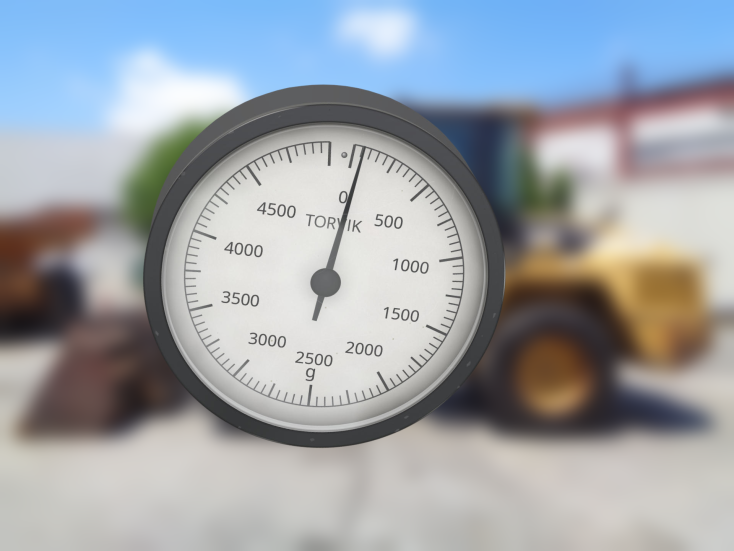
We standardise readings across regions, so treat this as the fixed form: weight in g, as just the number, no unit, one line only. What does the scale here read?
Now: 50
